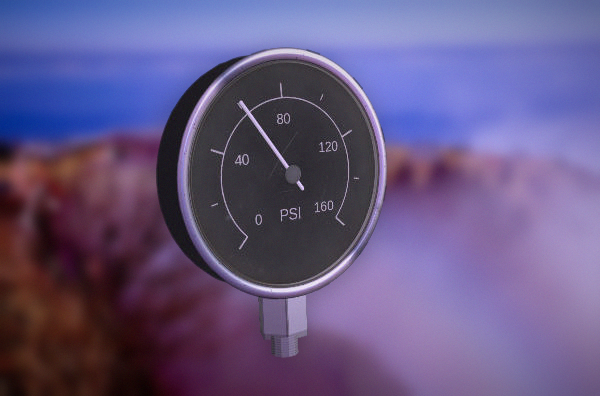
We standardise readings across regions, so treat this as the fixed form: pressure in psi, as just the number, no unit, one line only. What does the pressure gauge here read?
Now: 60
